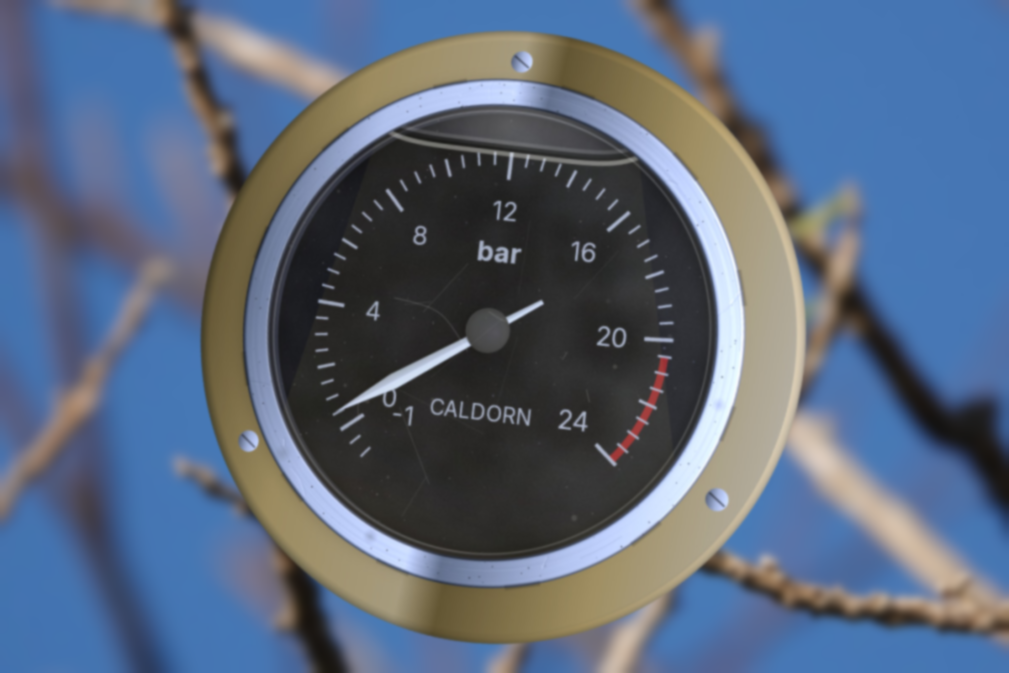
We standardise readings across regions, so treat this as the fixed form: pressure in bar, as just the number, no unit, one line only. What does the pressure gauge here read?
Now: 0.5
